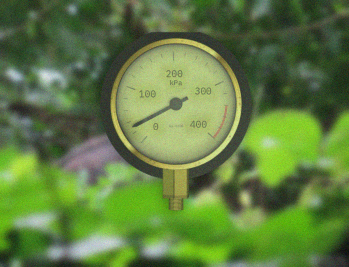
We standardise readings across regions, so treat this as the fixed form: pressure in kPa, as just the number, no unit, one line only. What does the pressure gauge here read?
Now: 30
